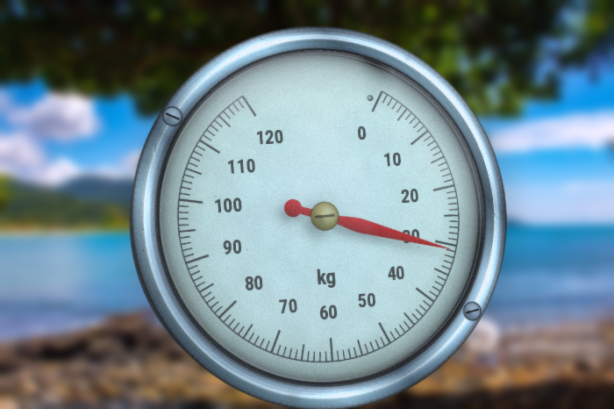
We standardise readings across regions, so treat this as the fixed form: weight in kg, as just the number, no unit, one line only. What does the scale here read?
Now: 31
